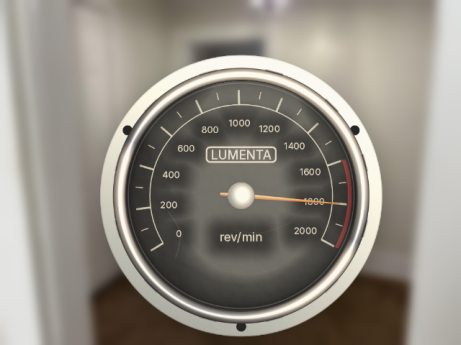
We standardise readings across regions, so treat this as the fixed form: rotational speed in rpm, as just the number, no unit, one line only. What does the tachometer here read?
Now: 1800
